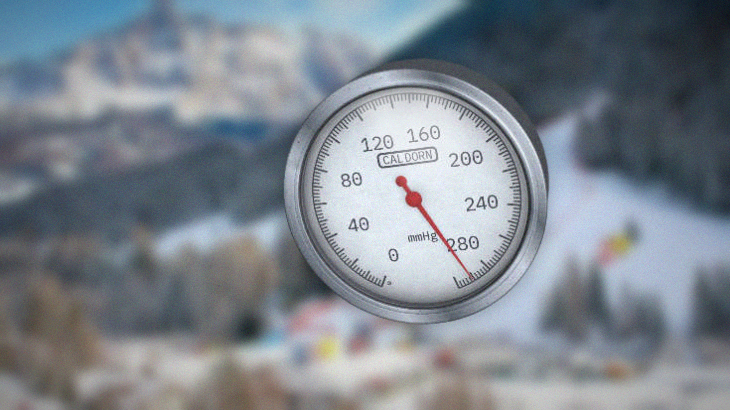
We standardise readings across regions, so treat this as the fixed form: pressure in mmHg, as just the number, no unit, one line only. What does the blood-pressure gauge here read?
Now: 290
